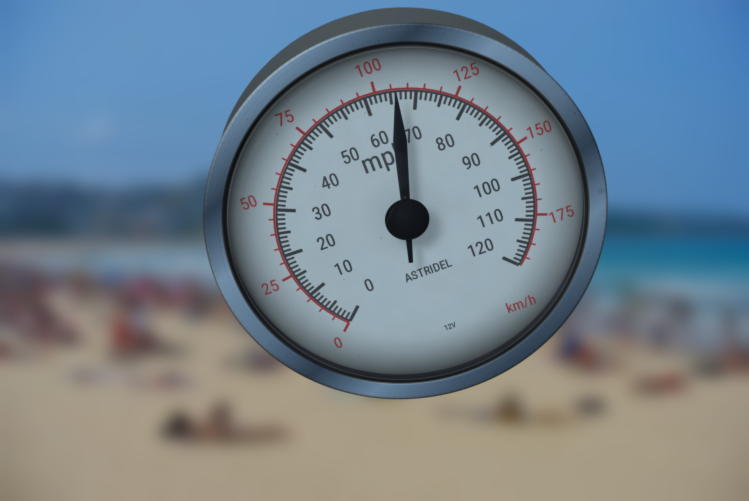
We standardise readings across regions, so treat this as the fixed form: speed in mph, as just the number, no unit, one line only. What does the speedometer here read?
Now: 66
